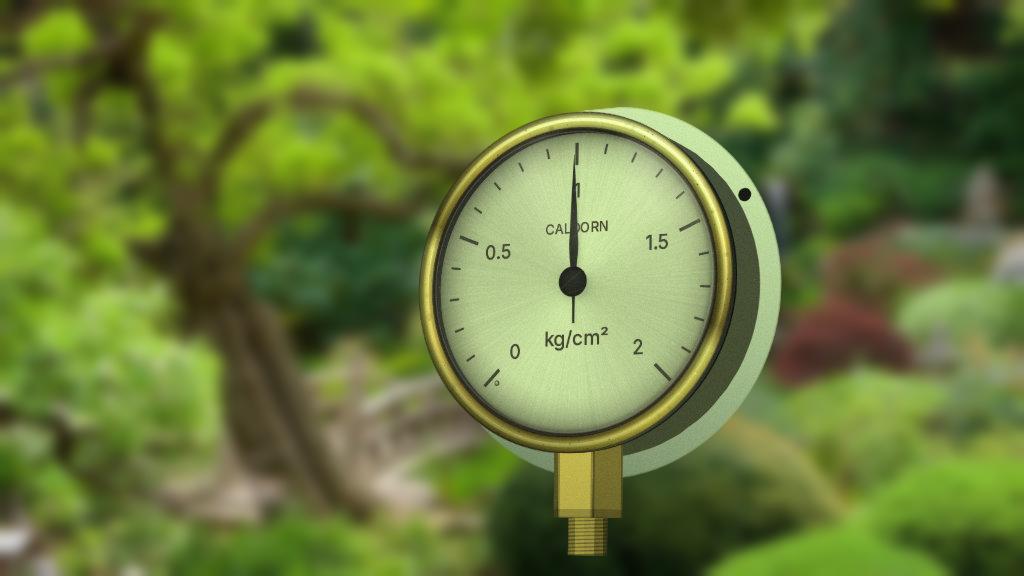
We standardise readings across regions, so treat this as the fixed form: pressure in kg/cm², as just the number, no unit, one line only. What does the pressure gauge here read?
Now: 1
